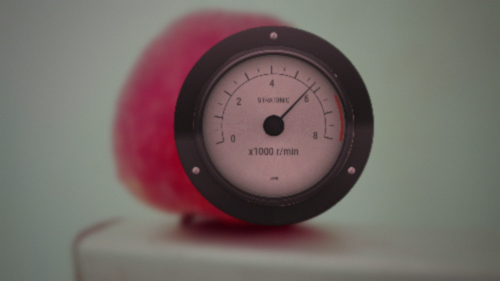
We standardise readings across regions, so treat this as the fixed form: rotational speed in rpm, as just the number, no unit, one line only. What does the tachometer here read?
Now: 5750
